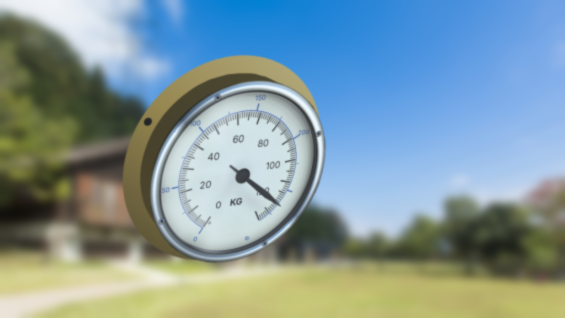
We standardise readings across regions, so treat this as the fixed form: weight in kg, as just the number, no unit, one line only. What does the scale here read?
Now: 120
